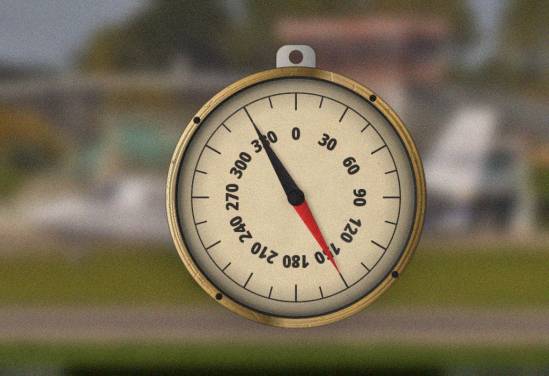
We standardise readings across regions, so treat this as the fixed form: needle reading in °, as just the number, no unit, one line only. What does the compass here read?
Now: 150
